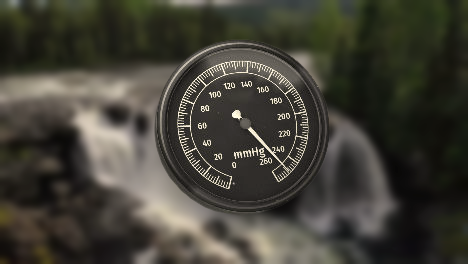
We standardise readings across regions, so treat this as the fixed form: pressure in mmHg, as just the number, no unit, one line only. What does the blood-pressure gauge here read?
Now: 250
